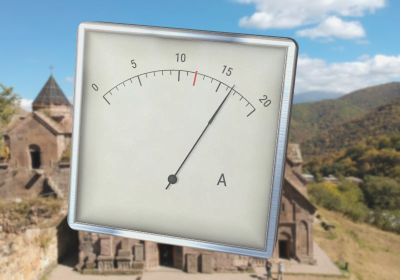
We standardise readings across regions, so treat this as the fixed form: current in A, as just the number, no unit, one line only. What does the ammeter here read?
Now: 16.5
